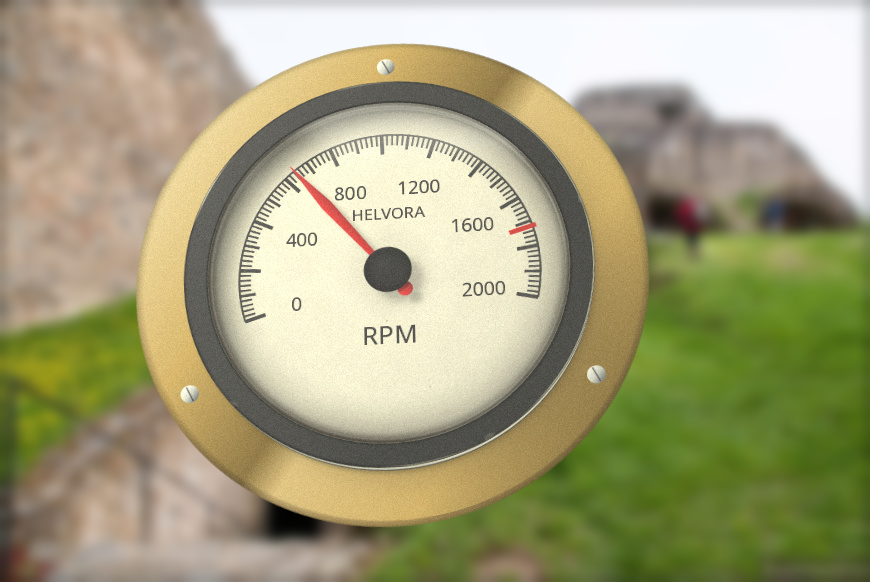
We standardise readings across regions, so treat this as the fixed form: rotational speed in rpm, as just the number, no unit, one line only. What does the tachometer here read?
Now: 640
